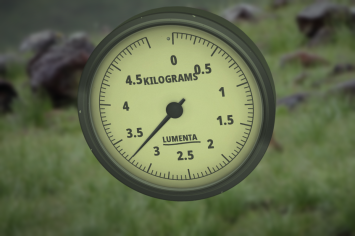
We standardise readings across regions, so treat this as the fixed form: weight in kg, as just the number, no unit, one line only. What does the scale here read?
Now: 3.25
